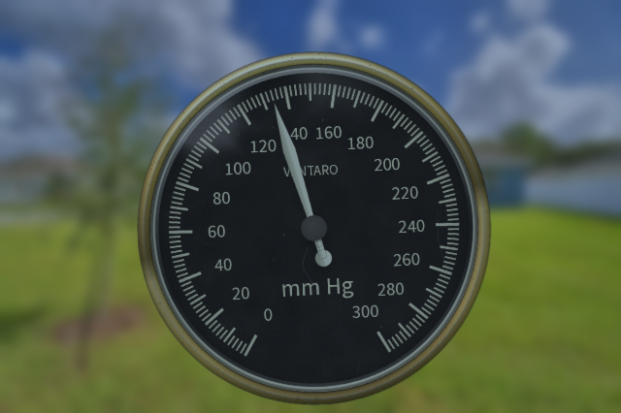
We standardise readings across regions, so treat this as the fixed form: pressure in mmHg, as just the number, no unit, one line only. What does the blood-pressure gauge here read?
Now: 134
